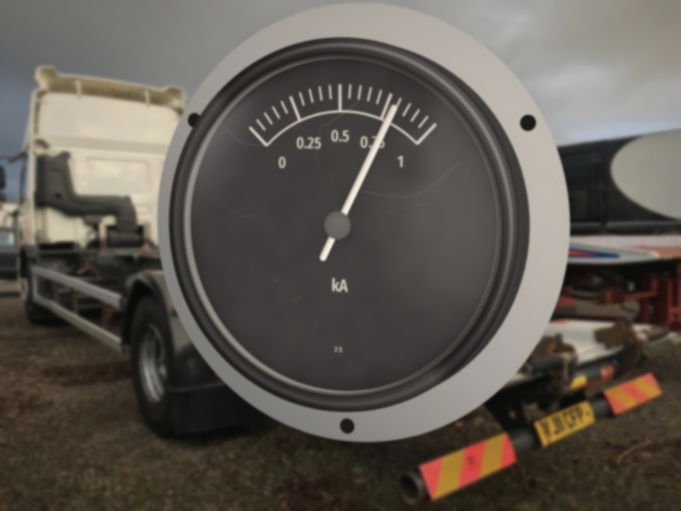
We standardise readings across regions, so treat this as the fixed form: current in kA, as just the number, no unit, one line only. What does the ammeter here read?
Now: 0.8
